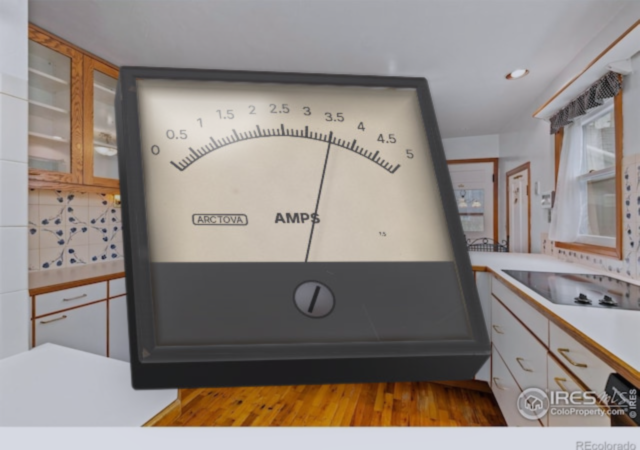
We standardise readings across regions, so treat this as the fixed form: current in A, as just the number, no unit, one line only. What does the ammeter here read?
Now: 3.5
